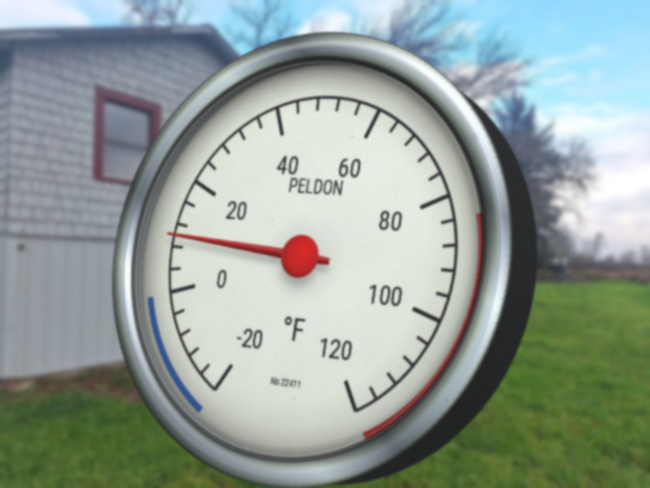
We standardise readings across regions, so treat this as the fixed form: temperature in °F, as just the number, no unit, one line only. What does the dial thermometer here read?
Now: 10
